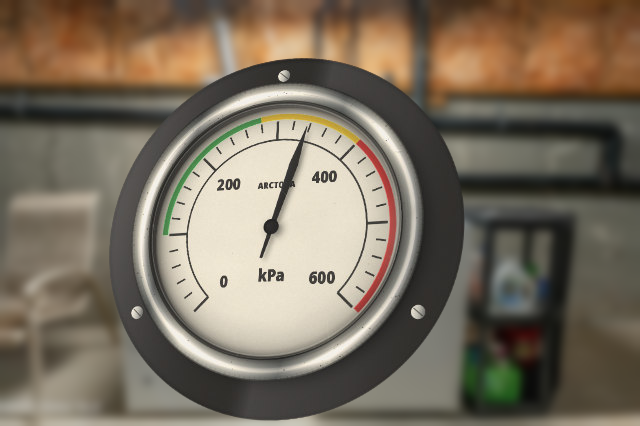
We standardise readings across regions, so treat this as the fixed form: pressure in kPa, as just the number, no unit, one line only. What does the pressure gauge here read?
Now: 340
